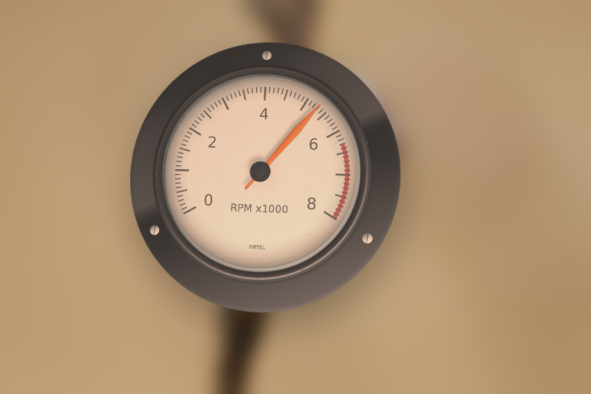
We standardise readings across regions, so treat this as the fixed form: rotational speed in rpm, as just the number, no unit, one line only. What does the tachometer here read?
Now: 5300
